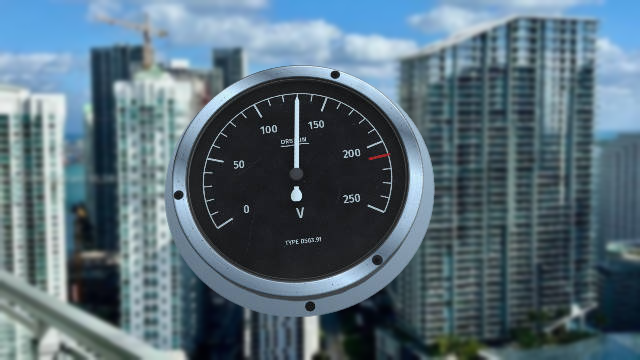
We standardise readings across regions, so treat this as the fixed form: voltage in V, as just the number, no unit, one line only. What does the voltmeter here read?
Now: 130
